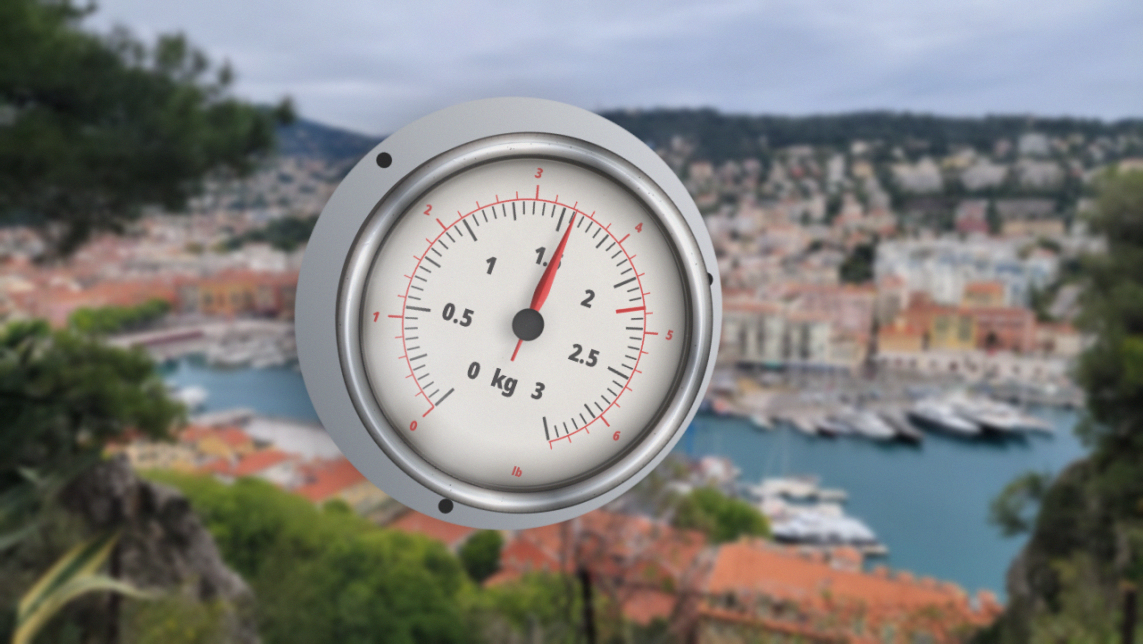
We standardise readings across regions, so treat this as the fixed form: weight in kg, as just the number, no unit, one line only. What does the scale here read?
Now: 1.55
